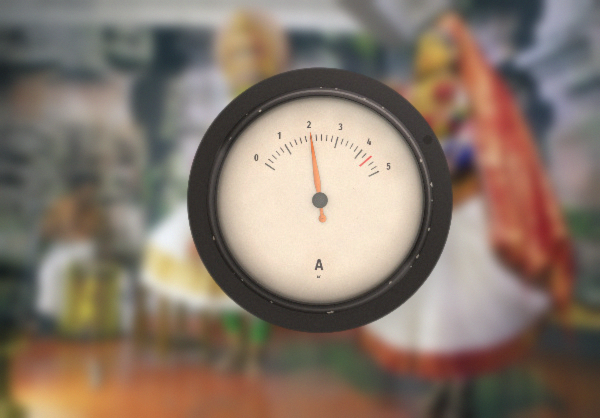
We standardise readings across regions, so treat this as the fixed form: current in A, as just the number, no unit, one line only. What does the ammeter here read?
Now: 2
